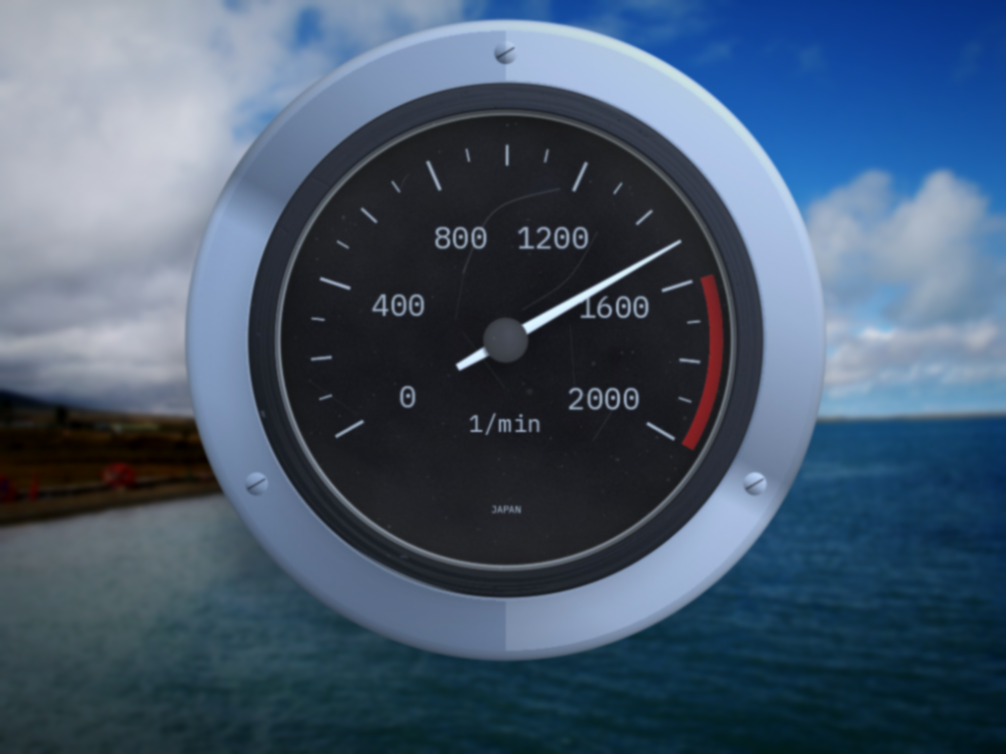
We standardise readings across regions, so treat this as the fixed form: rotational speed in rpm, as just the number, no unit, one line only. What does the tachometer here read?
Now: 1500
